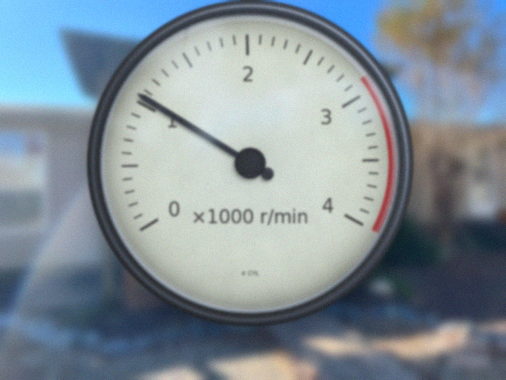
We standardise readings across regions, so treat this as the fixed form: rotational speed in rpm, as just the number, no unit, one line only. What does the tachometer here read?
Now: 1050
